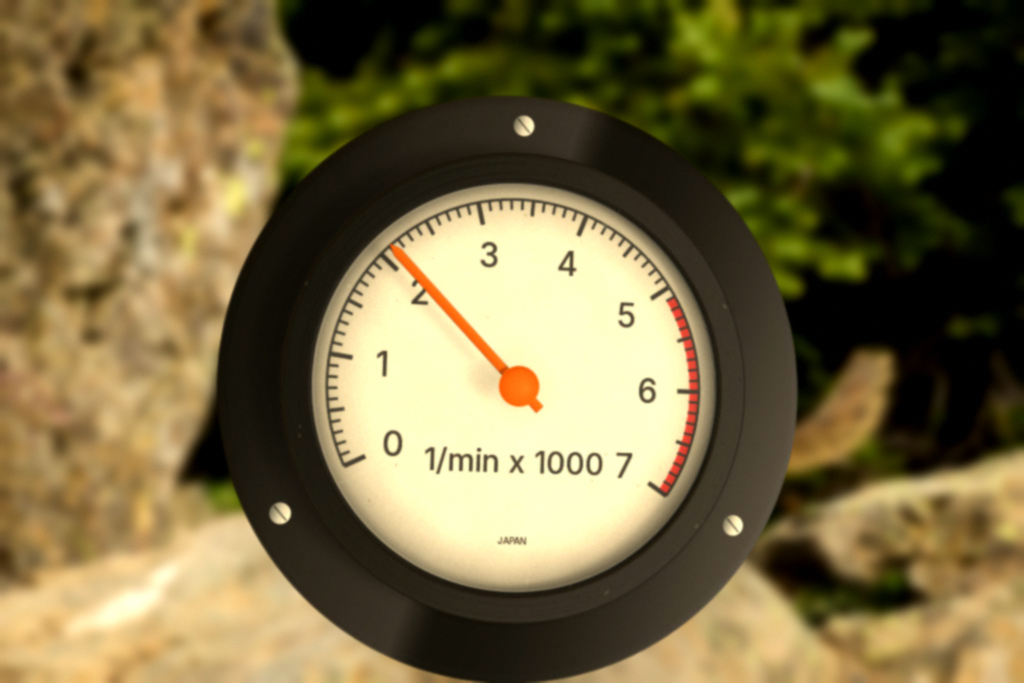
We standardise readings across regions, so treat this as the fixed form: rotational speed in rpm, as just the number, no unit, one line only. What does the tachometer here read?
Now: 2100
